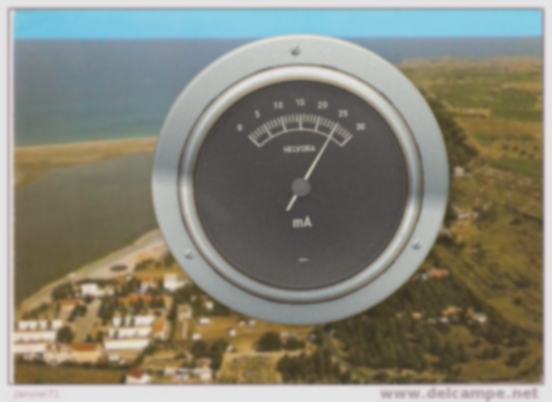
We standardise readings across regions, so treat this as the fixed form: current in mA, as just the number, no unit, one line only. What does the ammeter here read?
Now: 25
